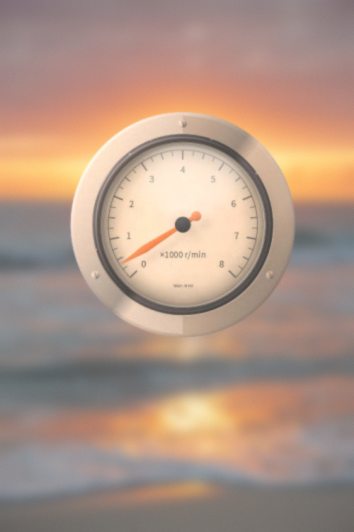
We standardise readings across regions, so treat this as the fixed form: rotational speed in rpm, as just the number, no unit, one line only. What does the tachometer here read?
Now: 375
